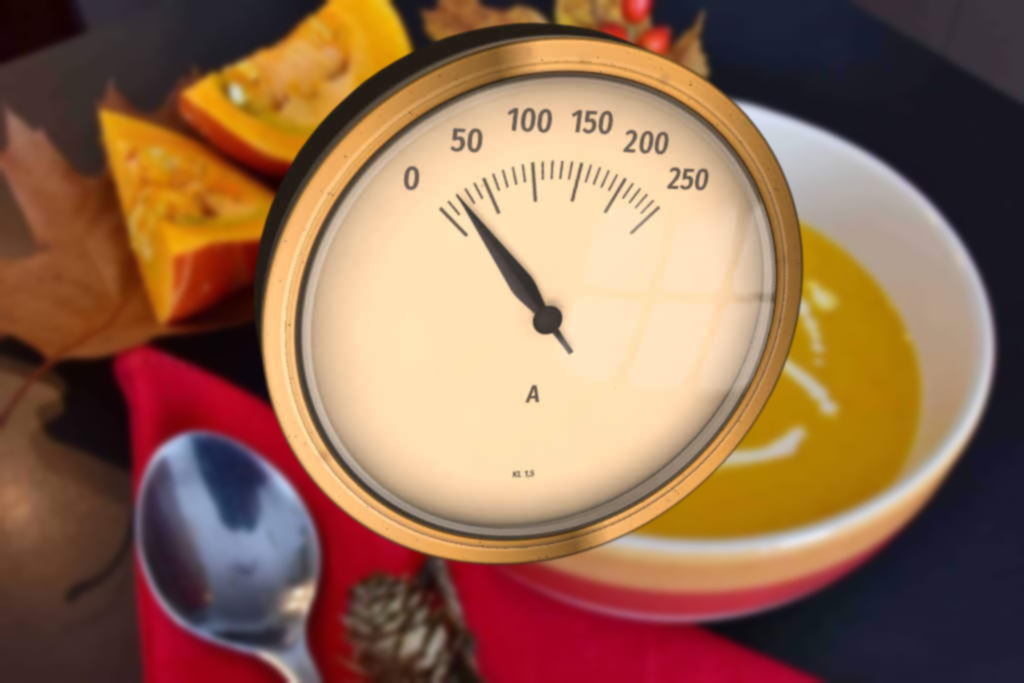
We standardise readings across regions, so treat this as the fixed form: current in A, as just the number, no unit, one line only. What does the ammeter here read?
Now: 20
